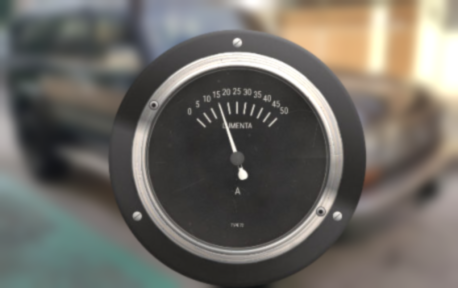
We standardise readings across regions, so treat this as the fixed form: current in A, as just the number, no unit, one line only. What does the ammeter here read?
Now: 15
